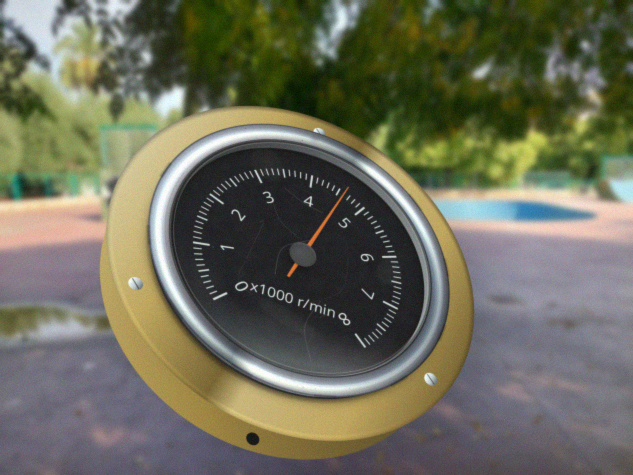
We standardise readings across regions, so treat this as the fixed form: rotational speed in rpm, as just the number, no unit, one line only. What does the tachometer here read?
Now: 4600
